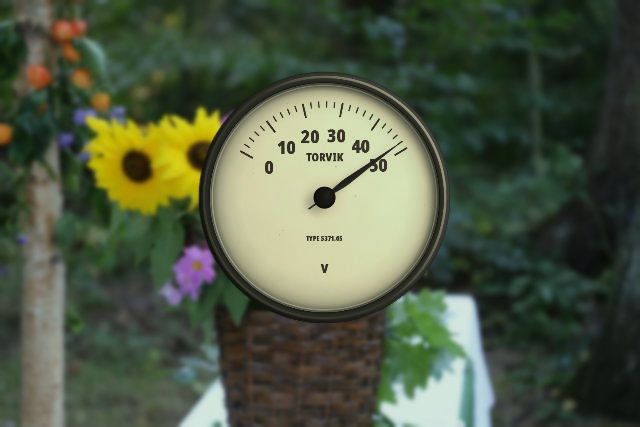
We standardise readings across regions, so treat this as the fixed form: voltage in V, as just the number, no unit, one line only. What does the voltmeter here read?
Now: 48
